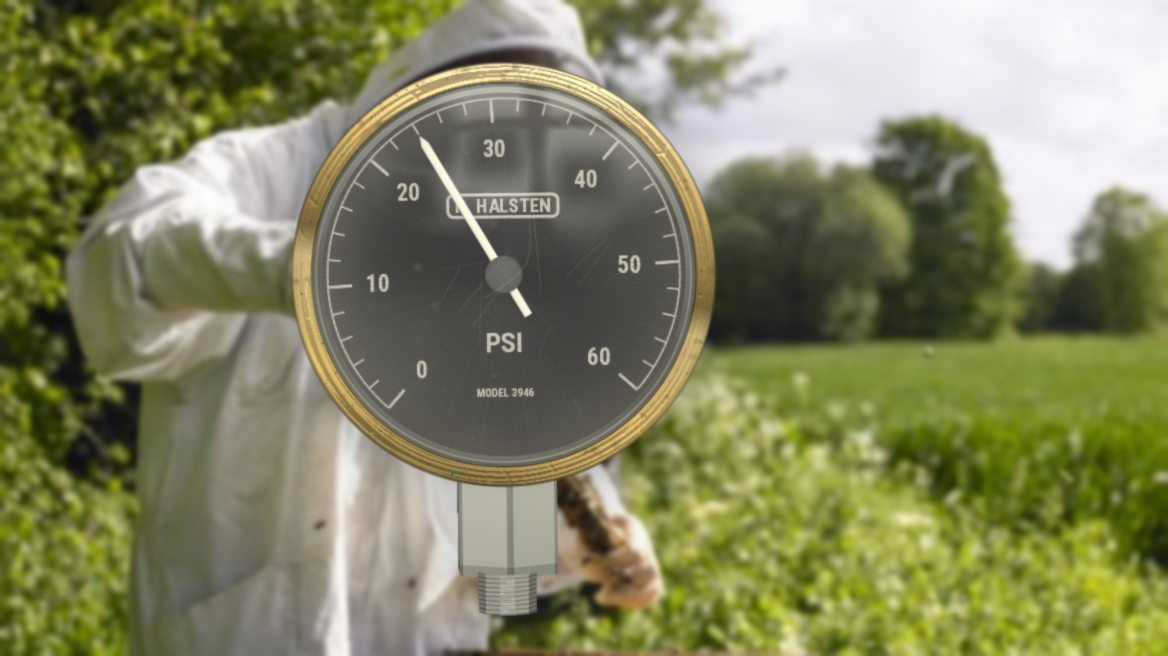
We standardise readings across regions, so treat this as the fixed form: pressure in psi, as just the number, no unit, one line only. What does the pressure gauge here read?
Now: 24
